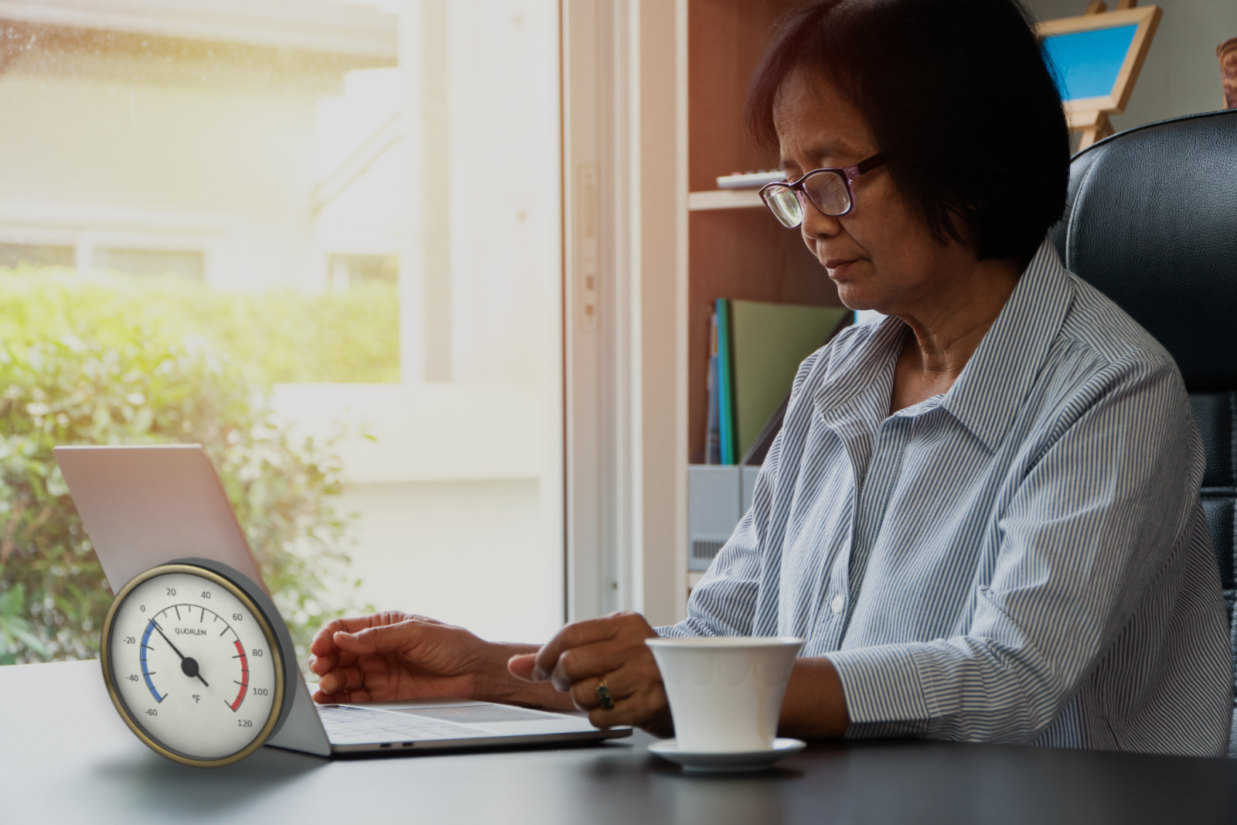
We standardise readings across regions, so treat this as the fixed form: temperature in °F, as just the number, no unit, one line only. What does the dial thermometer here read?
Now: 0
